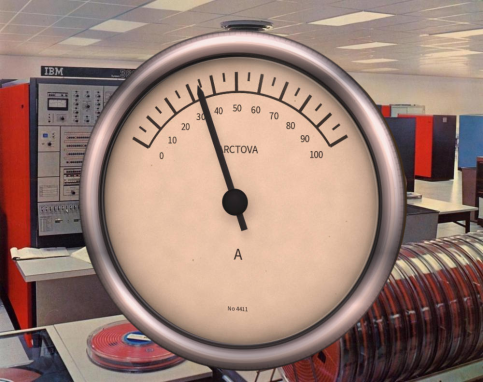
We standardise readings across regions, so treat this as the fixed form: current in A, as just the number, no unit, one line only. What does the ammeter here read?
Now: 35
